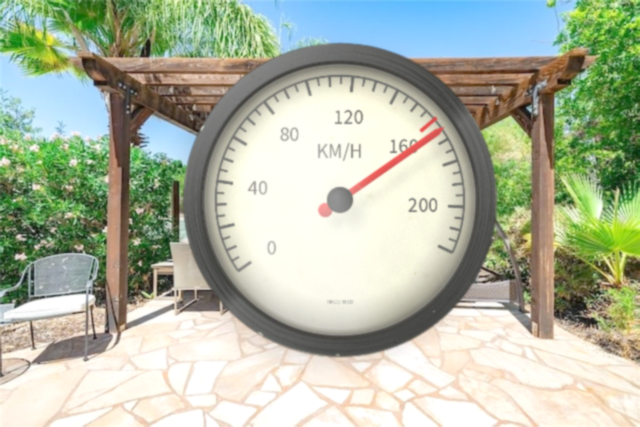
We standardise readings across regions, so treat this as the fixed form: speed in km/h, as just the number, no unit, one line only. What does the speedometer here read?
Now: 165
